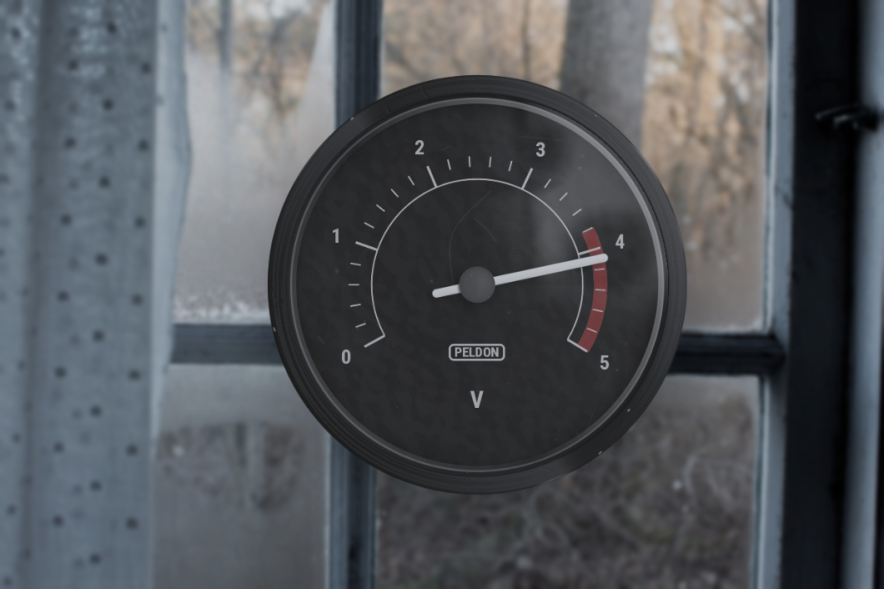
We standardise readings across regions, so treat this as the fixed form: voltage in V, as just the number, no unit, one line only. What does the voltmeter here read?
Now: 4.1
